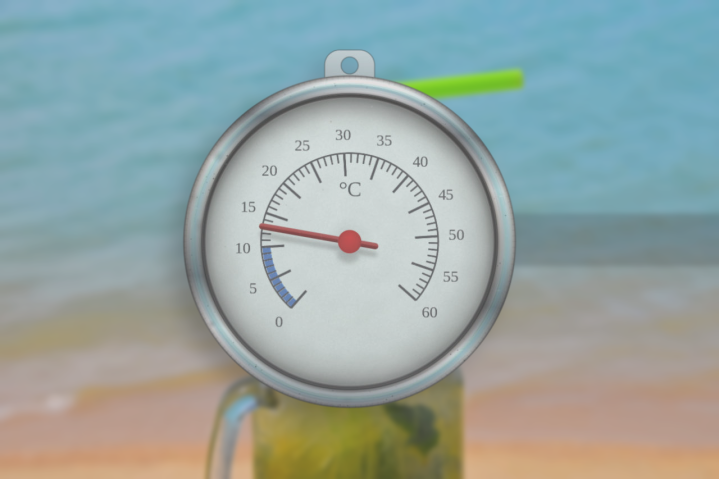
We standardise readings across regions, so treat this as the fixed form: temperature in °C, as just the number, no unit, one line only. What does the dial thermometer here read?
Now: 13
